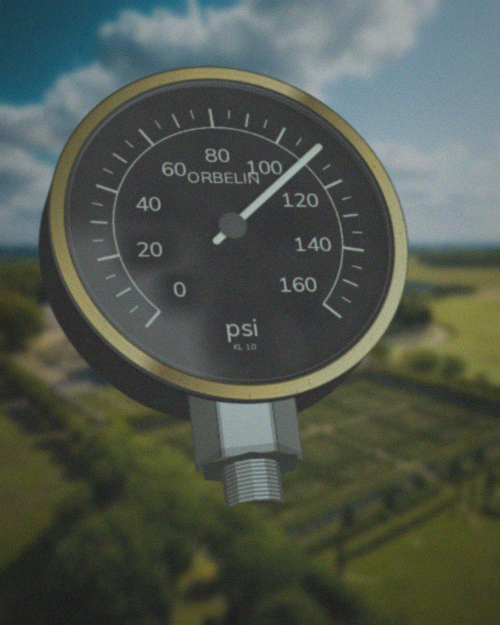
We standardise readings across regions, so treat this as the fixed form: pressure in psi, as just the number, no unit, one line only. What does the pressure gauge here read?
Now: 110
